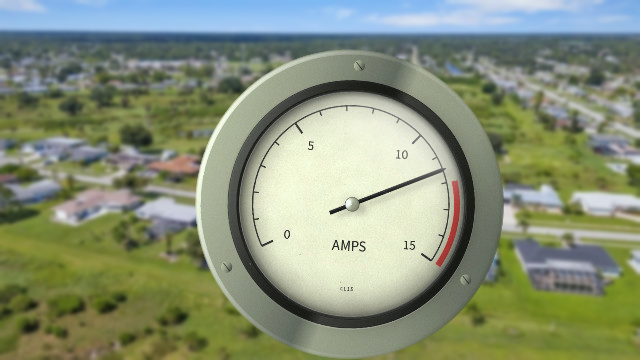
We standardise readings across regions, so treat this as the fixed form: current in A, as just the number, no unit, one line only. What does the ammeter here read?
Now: 11.5
